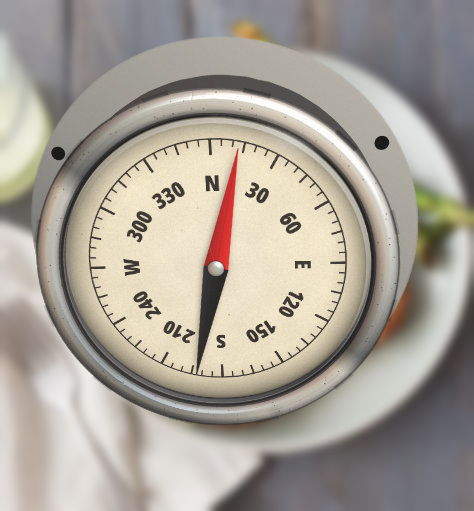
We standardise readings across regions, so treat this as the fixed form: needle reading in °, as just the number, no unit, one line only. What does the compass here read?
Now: 12.5
